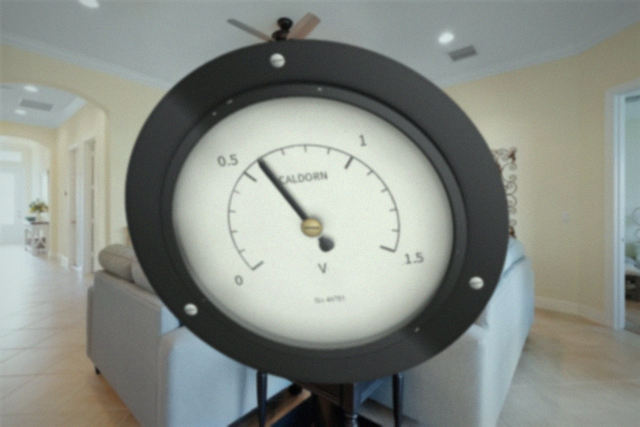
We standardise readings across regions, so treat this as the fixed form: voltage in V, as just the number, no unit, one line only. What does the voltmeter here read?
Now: 0.6
